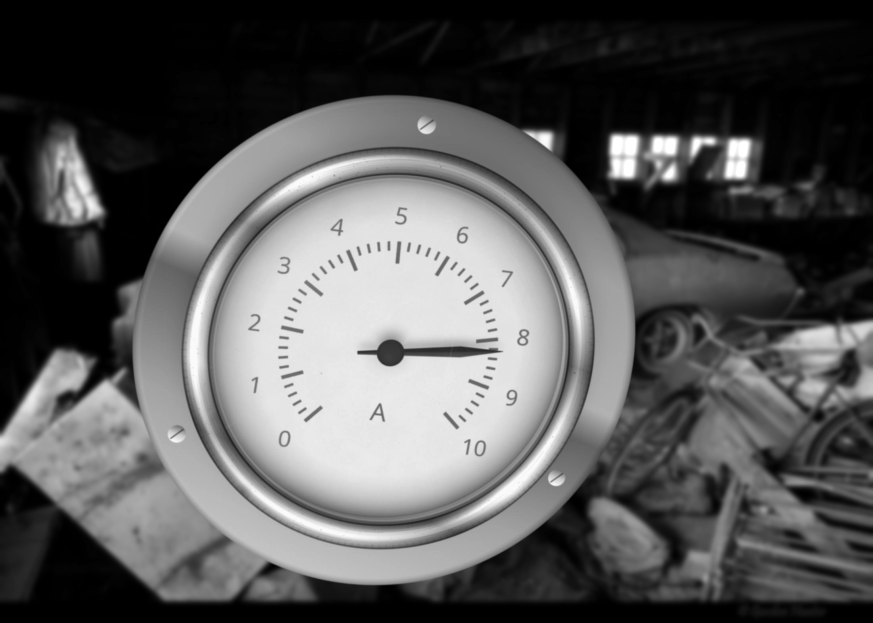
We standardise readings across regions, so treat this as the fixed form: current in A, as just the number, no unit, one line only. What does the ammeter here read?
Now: 8.2
